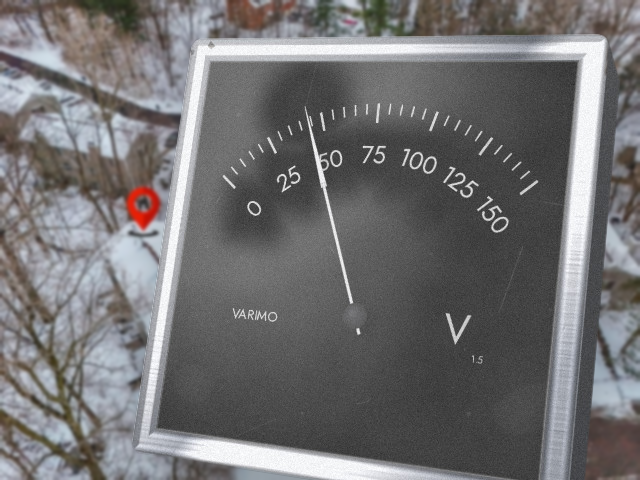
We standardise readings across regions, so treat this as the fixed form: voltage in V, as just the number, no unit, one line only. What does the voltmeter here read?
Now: 45
